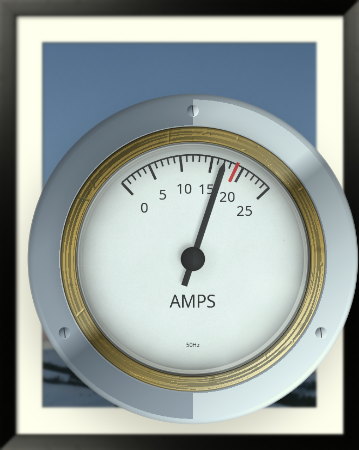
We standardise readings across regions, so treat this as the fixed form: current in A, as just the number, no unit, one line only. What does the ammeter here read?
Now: 17
